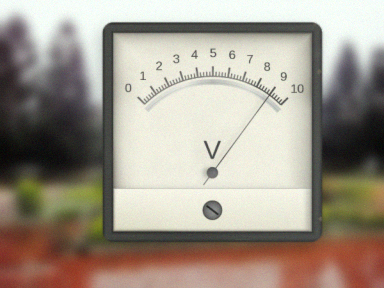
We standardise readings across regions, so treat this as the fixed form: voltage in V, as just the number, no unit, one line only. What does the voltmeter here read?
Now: 9
